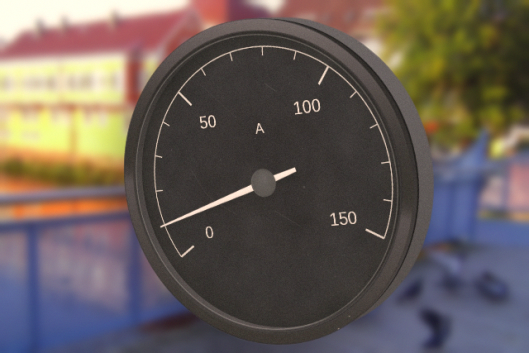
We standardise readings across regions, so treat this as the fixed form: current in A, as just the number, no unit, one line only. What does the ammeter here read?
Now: 10
